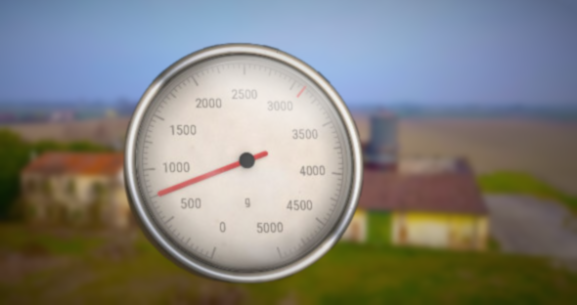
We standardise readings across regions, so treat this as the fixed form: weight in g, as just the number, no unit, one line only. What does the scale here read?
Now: 750
